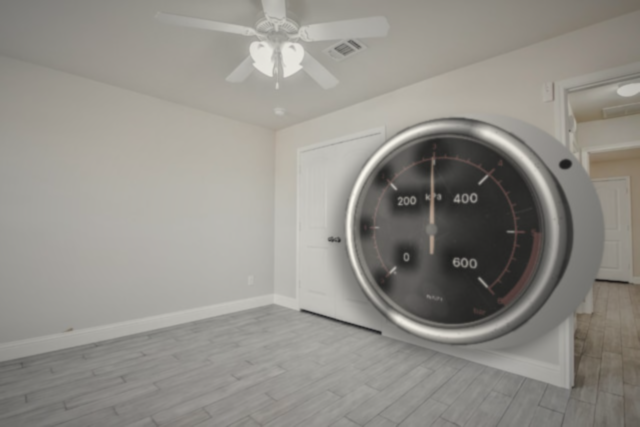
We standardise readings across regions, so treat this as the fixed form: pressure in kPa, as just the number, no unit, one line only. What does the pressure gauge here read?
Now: 300
